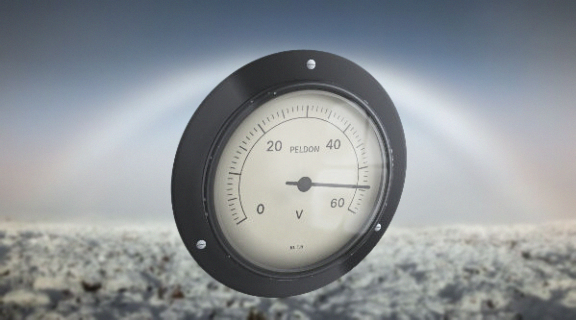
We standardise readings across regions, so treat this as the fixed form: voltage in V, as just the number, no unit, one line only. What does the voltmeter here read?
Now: 54
